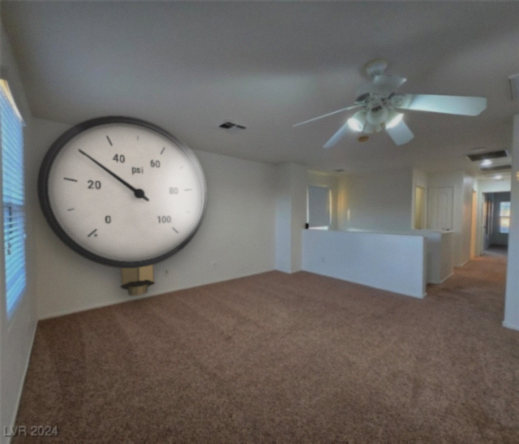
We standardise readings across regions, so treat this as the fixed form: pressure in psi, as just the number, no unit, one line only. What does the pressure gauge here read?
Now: 30
